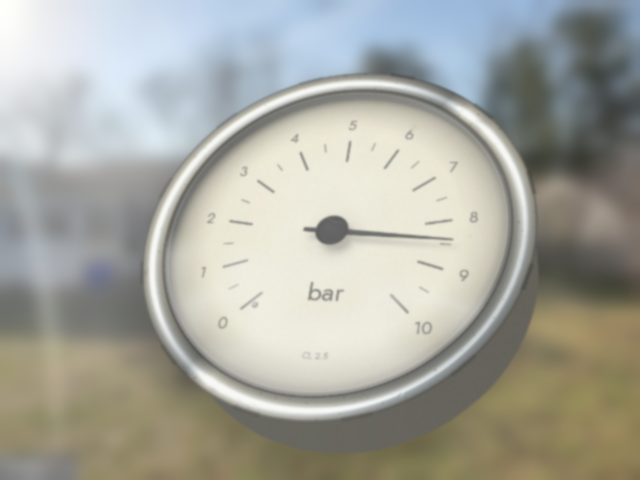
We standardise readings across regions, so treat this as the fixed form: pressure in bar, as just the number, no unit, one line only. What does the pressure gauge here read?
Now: 8.5
